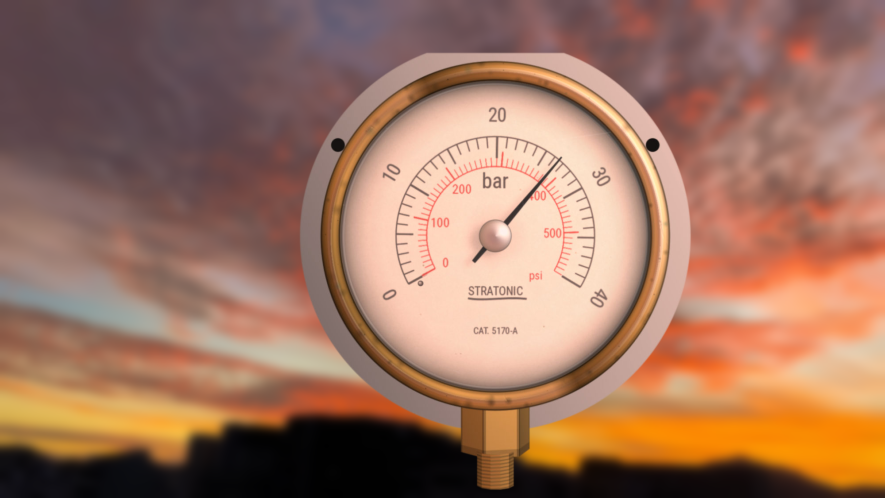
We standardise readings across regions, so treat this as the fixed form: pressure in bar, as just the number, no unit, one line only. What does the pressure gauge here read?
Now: 26.5
